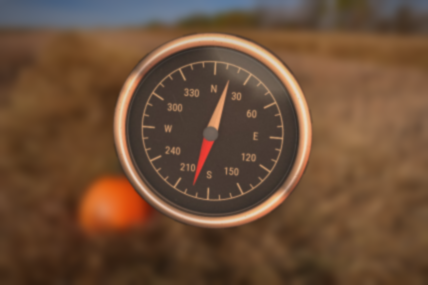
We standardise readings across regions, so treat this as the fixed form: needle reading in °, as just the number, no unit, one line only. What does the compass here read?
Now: 195
